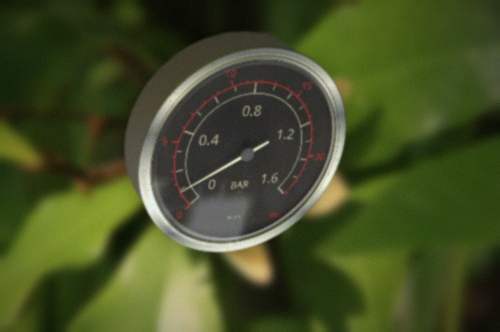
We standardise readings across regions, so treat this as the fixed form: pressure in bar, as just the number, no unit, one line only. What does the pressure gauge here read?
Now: 0.1
